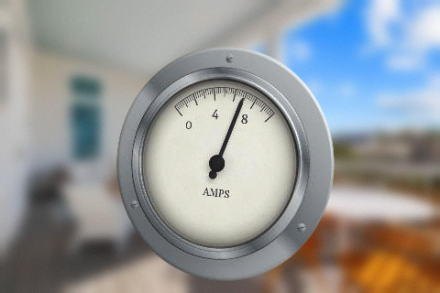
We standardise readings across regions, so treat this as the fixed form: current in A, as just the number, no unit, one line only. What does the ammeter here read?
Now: 7
